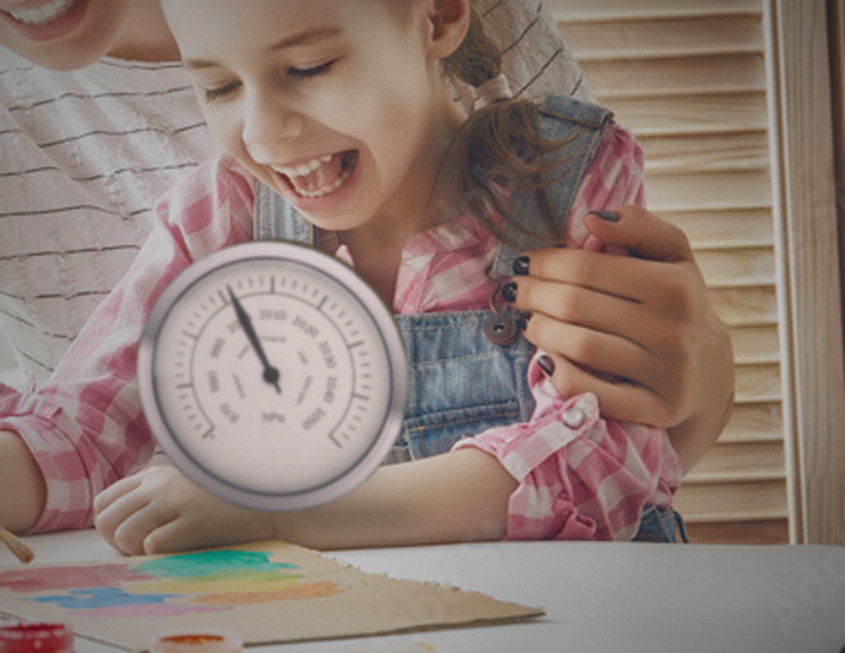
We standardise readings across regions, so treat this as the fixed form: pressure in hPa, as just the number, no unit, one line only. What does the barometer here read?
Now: 1002
